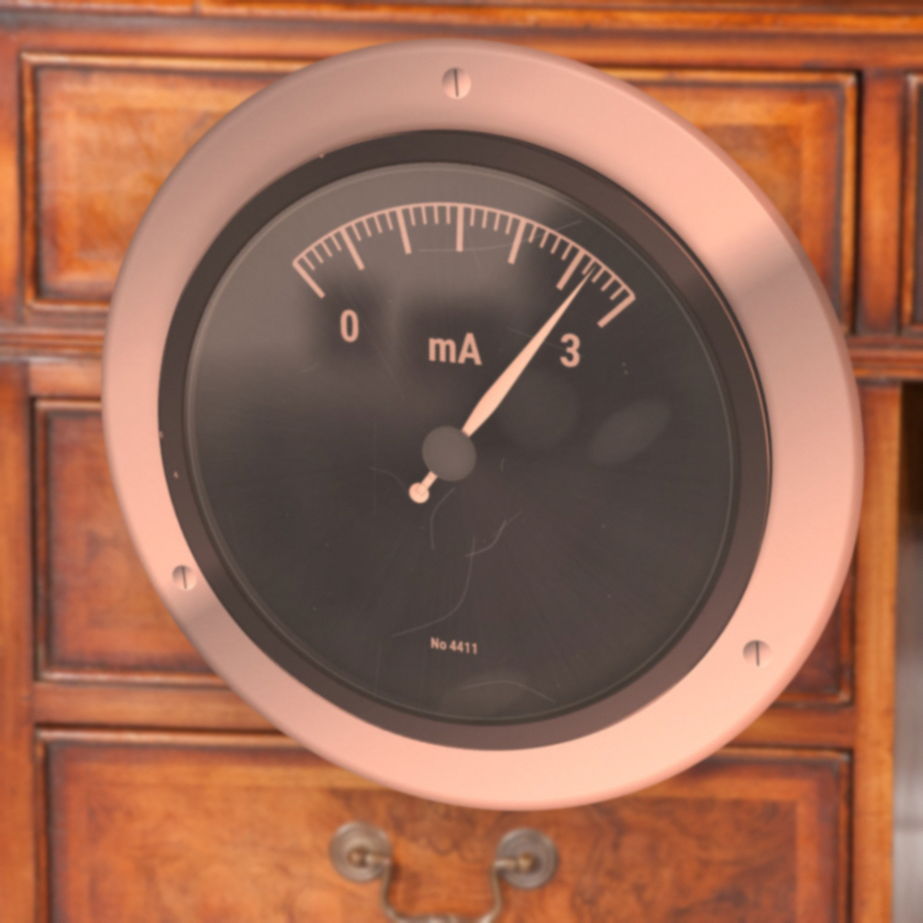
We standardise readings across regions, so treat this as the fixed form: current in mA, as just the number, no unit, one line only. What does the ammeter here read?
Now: 2.65
